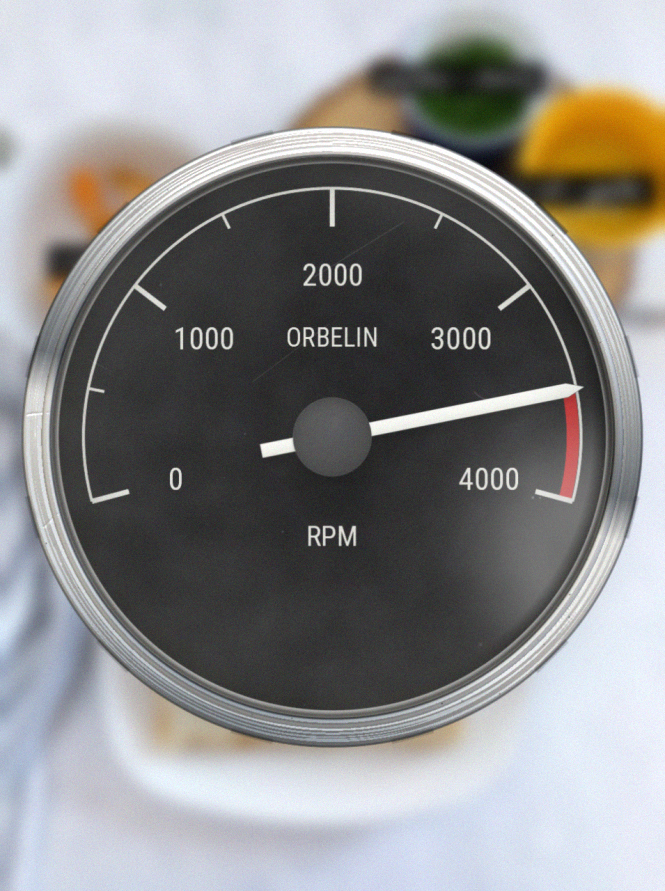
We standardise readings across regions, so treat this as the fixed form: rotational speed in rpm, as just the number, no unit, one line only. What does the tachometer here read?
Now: 3500
